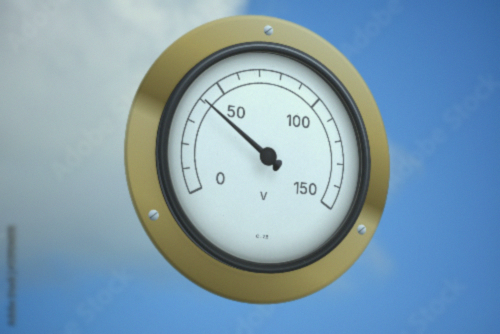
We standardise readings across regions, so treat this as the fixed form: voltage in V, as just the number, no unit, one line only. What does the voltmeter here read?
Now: 40
